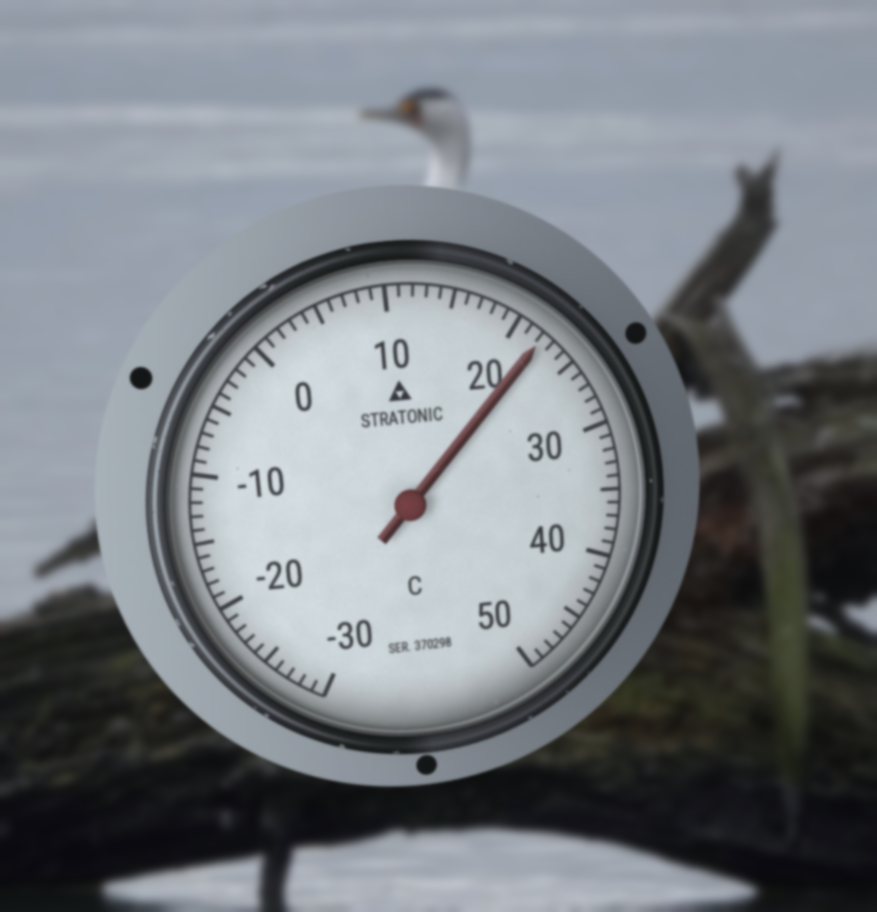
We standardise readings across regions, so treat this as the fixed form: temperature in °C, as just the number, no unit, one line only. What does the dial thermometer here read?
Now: 22
